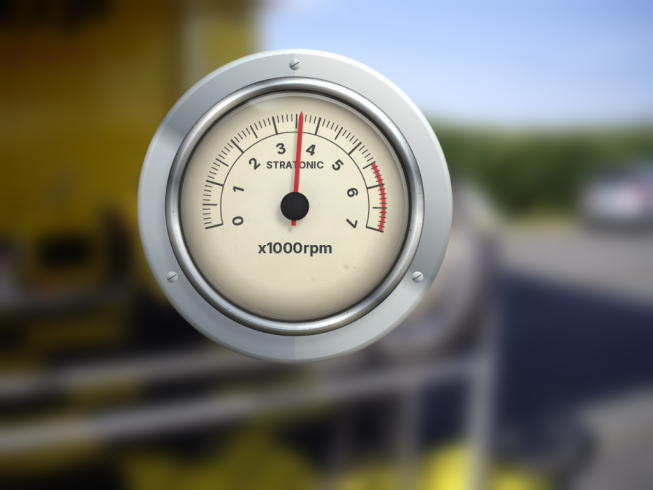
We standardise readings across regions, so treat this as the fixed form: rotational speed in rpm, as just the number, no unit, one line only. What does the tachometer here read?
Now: 3600
